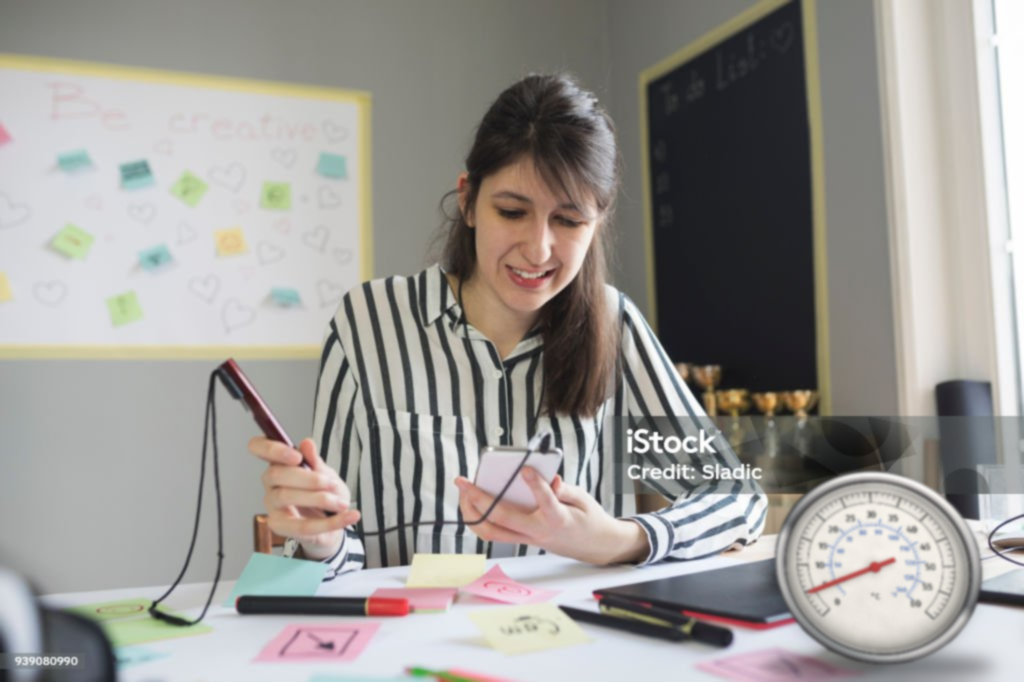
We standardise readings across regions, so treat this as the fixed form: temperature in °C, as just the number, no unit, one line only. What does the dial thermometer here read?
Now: 5
